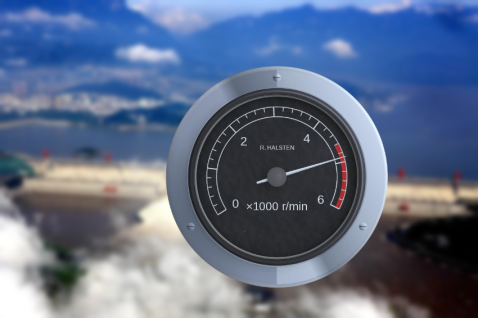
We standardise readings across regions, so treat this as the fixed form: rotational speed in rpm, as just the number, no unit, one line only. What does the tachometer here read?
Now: 4900
